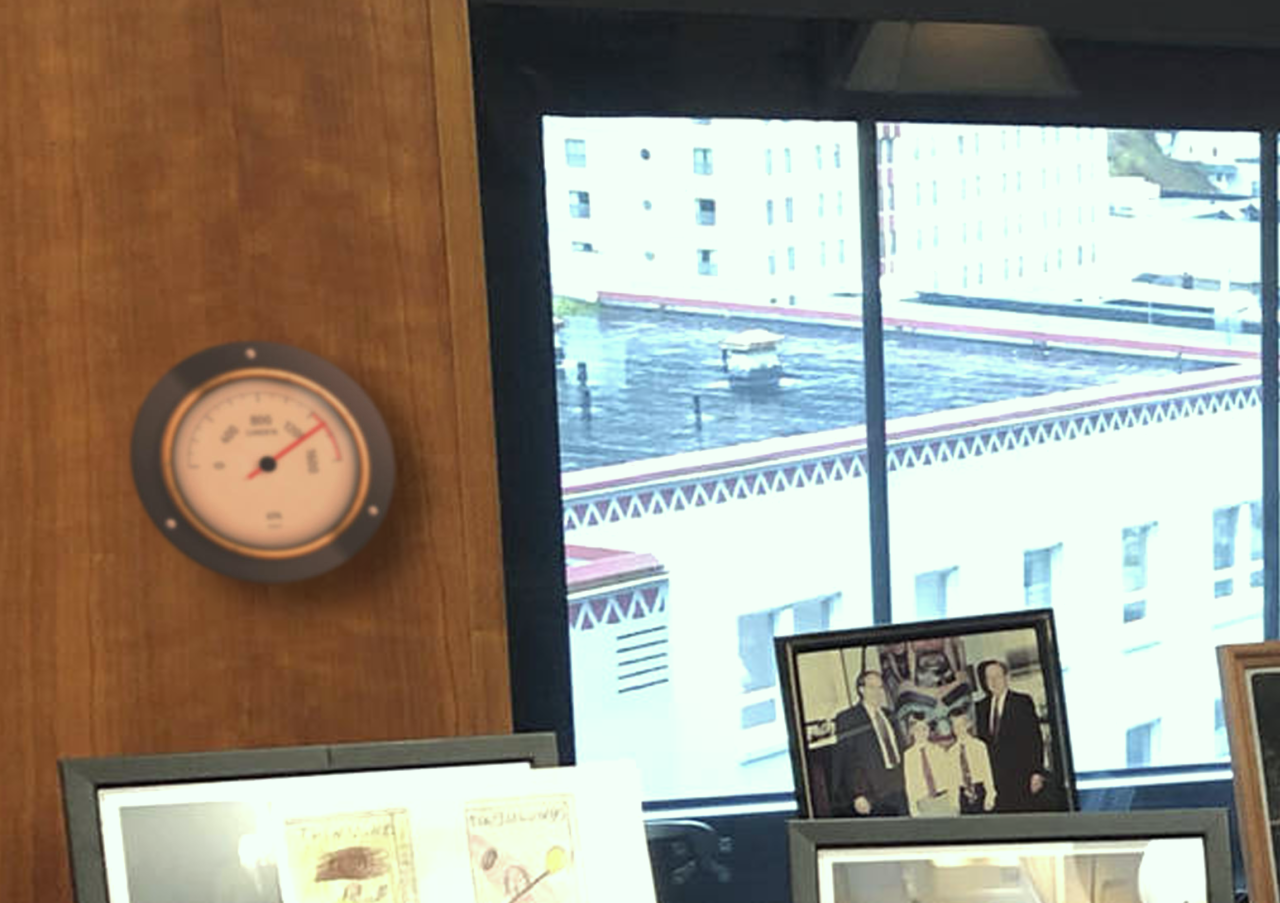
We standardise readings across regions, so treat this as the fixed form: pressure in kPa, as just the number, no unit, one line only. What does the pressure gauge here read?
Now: 1300
